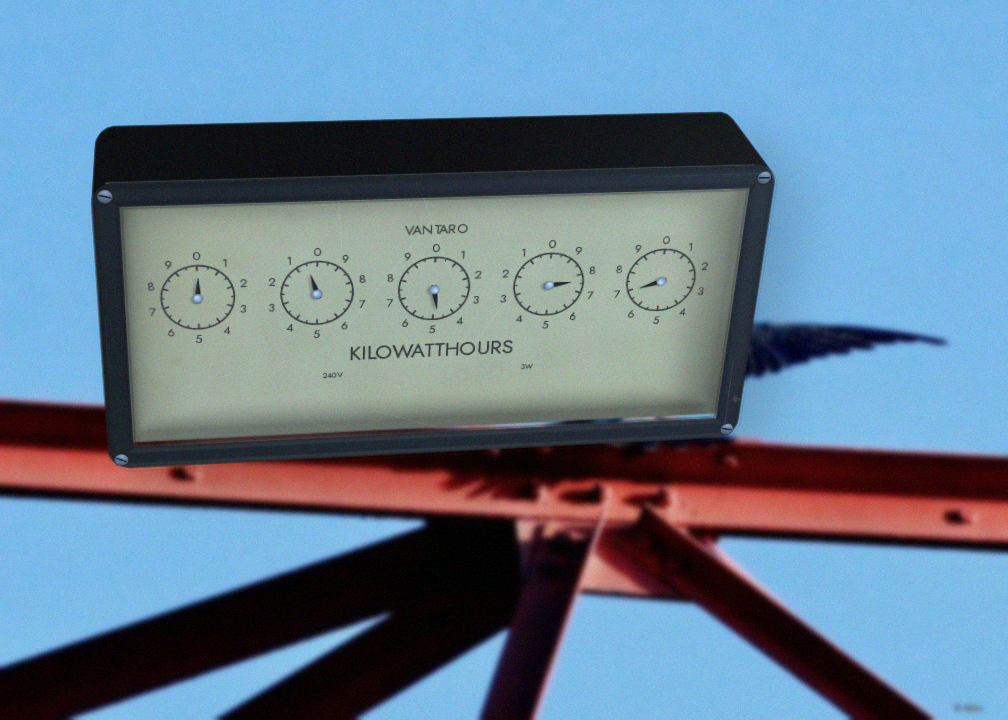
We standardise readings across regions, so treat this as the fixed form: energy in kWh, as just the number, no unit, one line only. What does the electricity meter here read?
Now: 477
